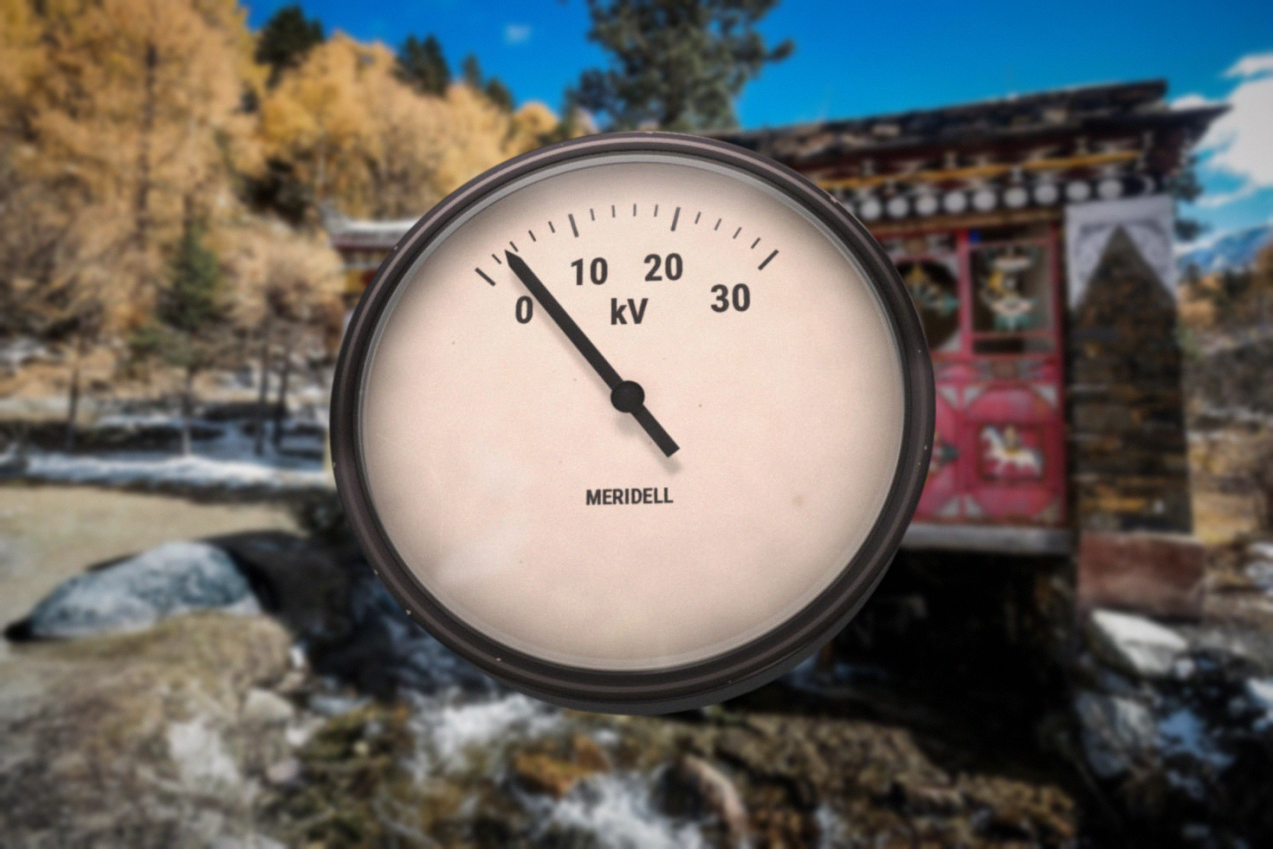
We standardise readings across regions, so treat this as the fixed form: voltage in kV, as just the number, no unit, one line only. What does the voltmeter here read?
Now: 3
